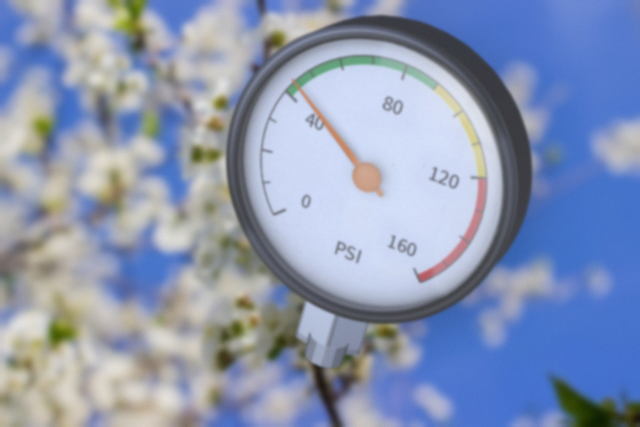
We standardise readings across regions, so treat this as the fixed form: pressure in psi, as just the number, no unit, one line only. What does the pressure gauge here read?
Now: 45
